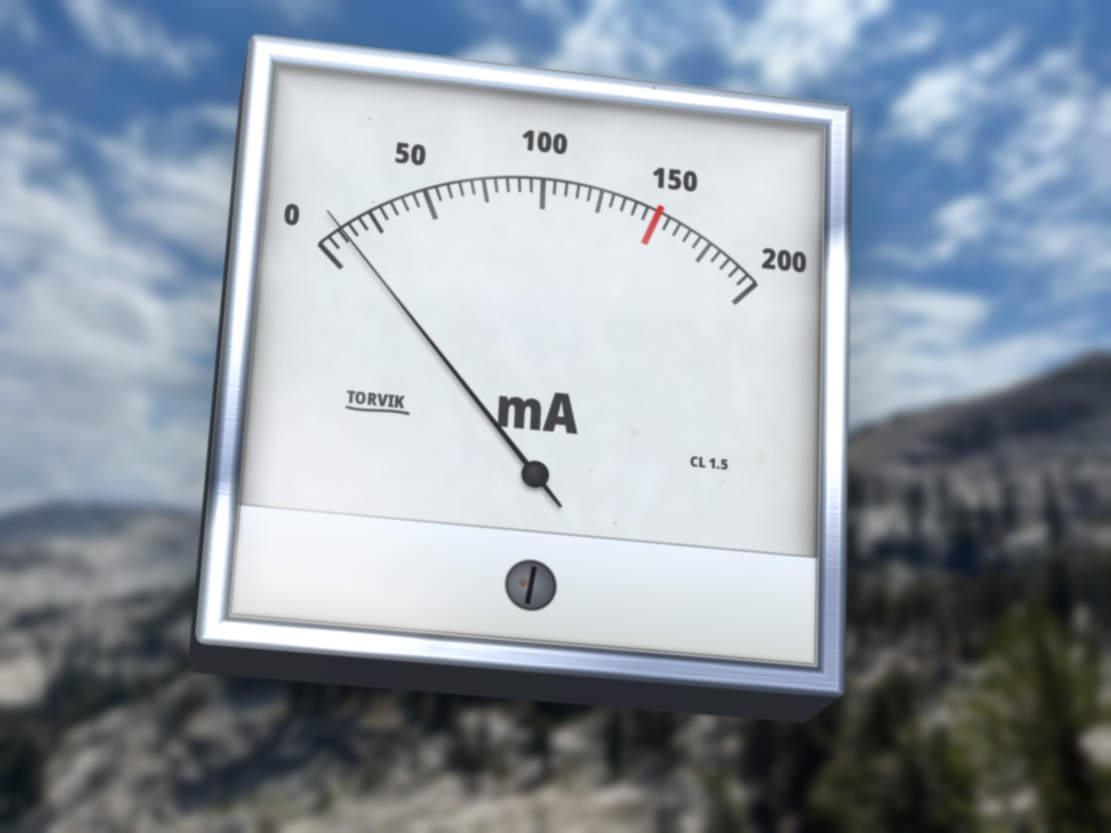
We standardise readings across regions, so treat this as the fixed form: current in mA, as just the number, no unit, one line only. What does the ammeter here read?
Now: 10
